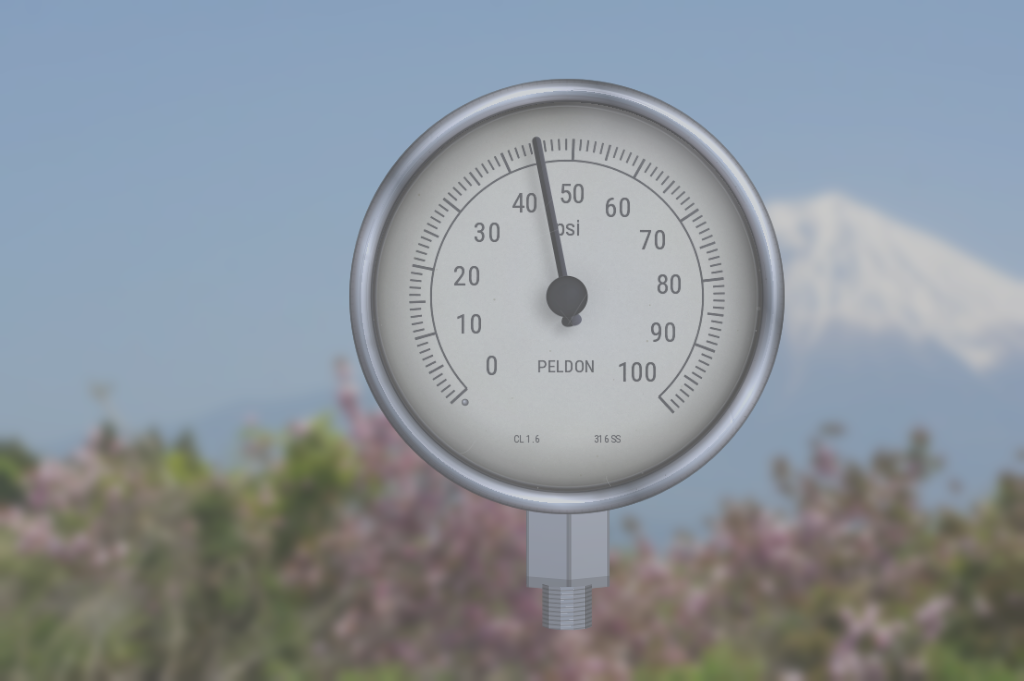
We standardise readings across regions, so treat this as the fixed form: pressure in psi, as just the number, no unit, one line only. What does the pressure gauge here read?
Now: 45
